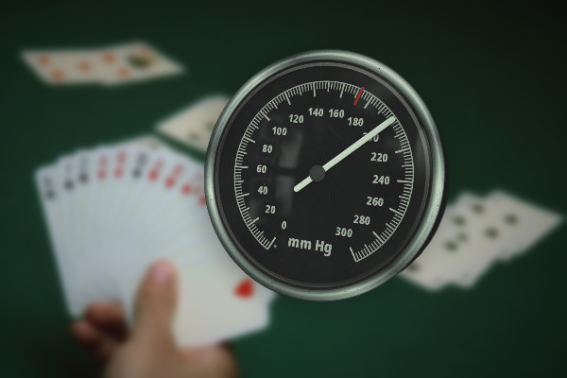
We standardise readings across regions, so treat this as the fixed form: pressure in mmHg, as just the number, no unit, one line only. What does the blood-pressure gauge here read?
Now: 200
